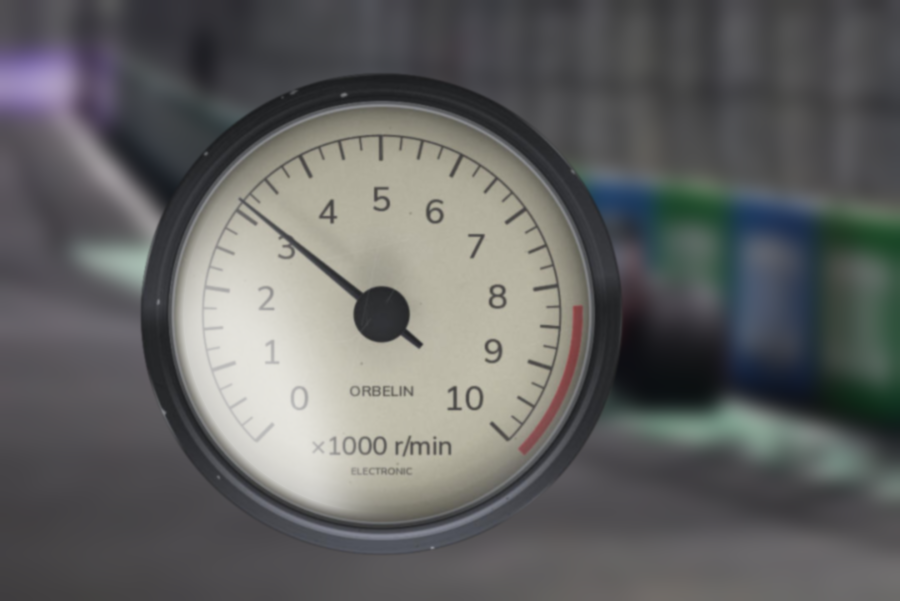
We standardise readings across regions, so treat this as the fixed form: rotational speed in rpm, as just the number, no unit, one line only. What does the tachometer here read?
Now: 3125
